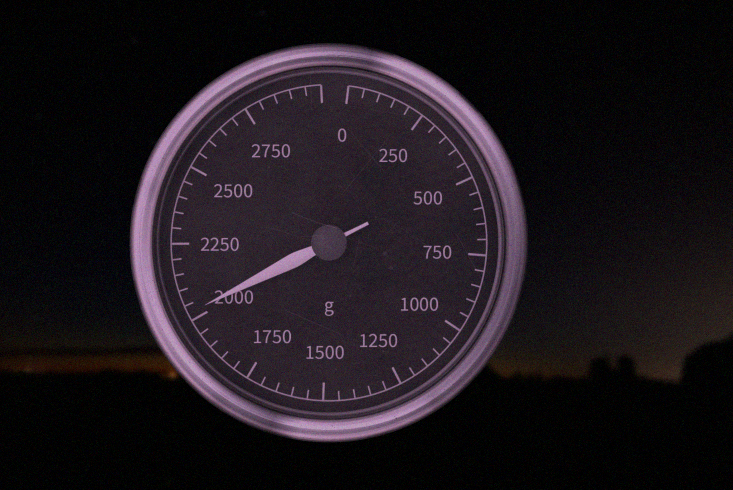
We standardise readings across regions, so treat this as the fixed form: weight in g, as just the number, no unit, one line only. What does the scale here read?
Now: 2025
